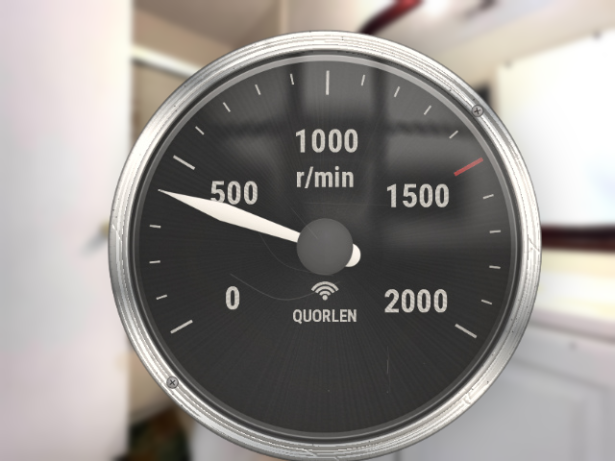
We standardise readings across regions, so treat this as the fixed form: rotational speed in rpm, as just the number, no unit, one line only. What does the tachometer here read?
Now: 400
